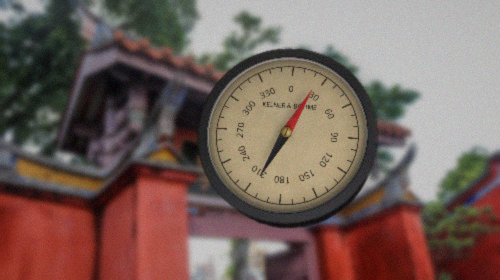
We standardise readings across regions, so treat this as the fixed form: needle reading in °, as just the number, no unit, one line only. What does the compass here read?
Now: 25
